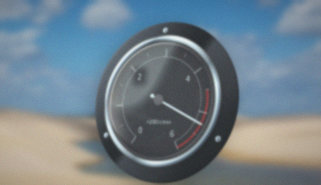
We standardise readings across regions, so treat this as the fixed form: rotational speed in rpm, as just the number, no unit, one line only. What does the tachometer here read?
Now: 5250
